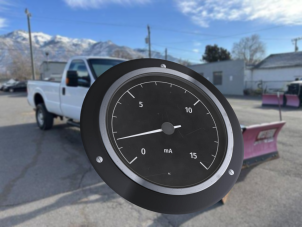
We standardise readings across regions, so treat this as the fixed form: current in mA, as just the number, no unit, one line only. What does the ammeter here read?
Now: 1.5
